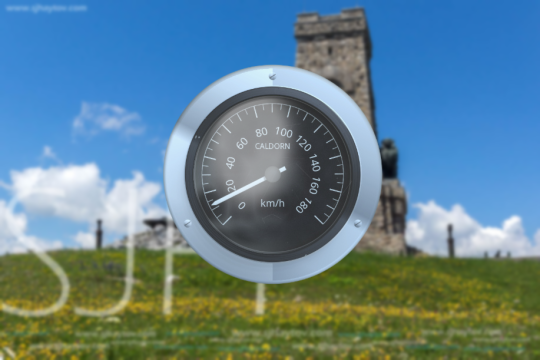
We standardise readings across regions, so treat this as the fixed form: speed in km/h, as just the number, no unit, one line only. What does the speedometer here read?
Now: 12.5
